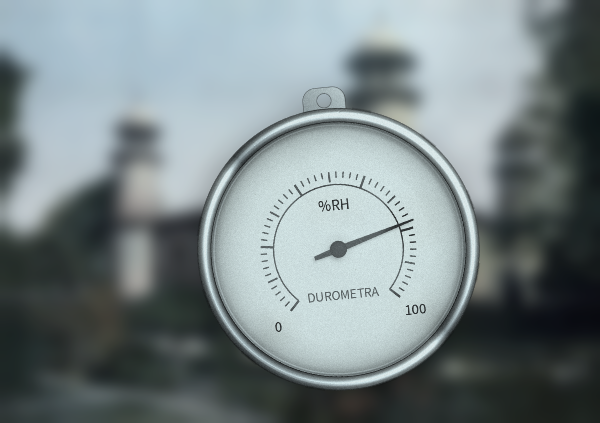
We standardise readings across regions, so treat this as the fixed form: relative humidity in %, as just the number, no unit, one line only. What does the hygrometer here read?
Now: 78
